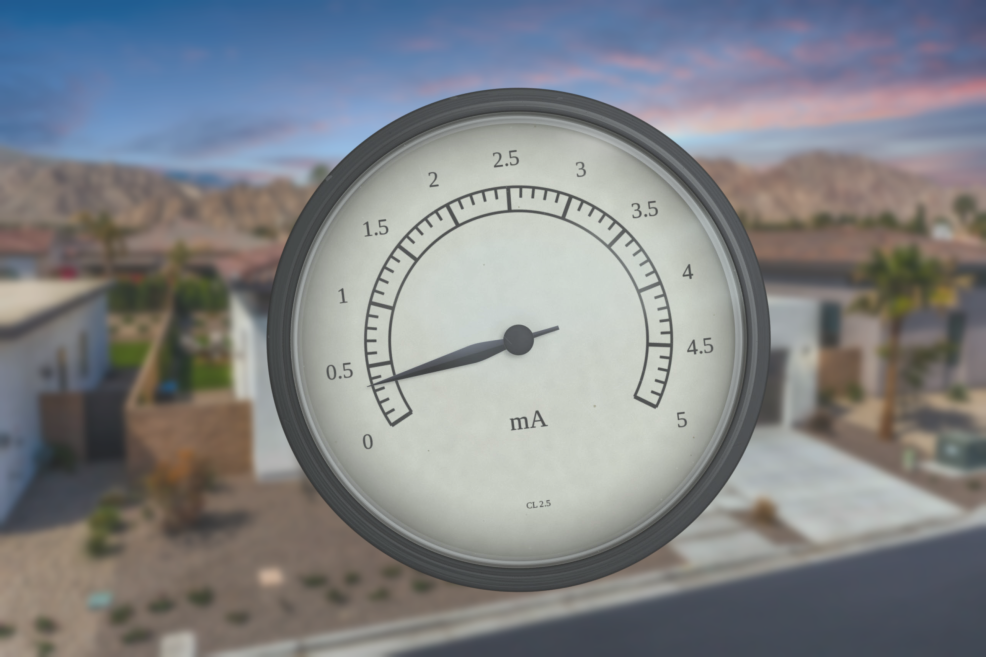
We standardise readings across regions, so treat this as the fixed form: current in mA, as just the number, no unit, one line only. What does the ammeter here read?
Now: 0.35
